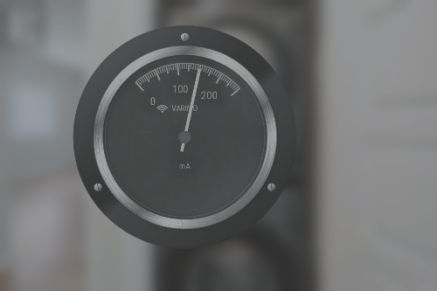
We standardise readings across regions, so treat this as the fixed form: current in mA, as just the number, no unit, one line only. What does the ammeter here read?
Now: 150
